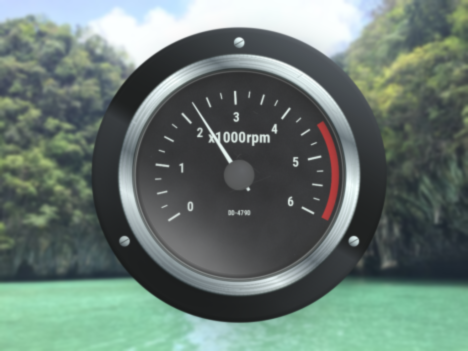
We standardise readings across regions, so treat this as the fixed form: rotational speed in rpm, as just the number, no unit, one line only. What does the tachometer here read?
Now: 2250
